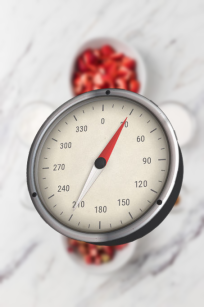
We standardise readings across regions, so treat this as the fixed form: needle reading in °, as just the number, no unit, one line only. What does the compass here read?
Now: 30
